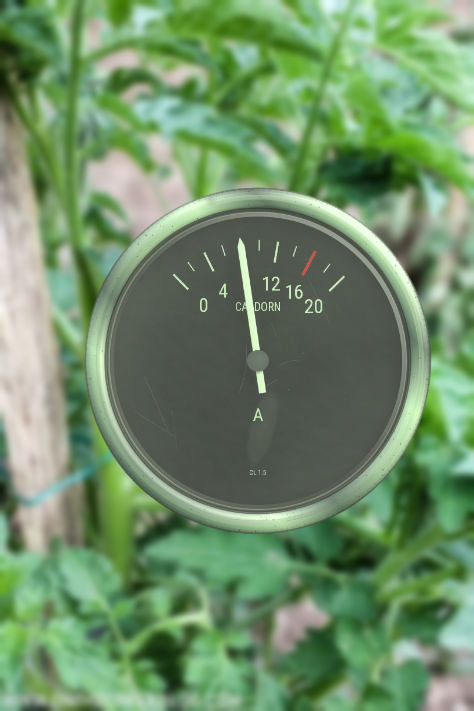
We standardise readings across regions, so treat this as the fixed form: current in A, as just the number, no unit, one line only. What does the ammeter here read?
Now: 8
